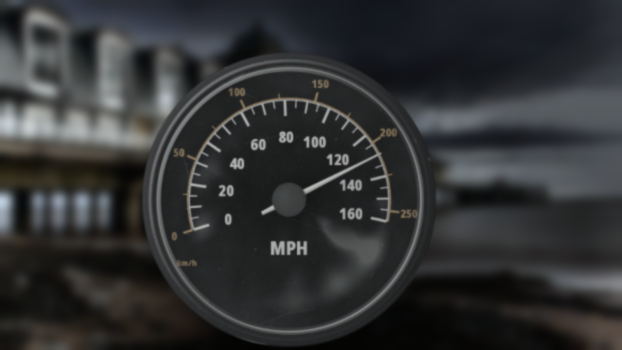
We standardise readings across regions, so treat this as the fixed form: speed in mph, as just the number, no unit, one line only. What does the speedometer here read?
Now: 130
